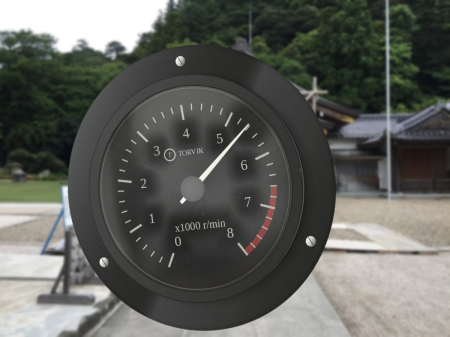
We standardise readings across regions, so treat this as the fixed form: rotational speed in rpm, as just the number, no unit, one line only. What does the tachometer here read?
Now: 5400
